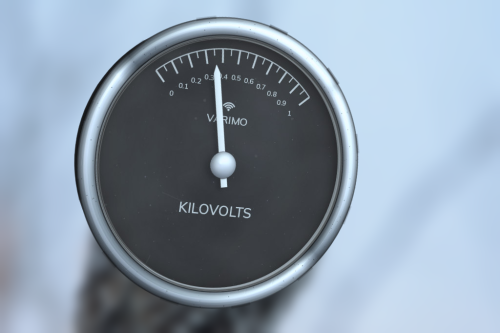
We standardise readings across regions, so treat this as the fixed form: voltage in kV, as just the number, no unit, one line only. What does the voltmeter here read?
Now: 0.35
